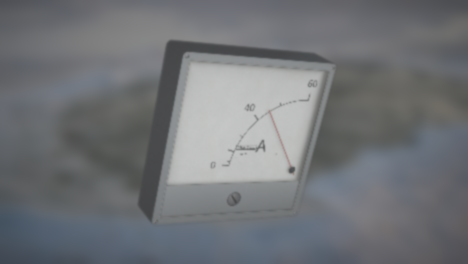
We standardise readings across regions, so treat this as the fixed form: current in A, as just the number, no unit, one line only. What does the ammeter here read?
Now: 45
